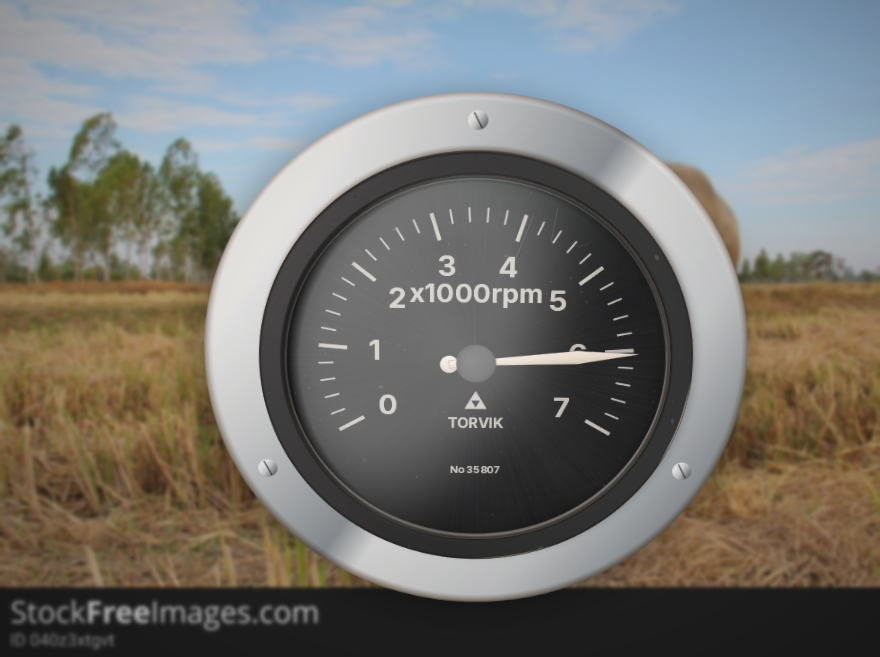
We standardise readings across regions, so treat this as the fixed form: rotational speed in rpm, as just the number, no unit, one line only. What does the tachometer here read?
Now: 6000
